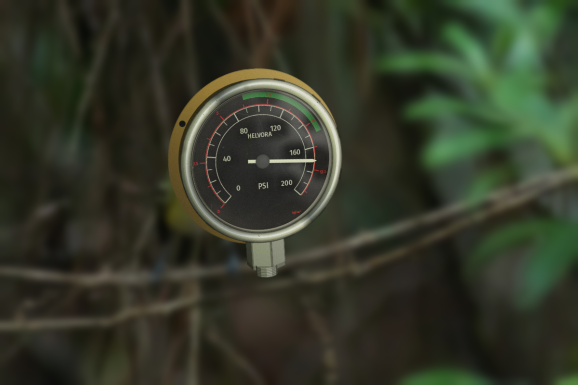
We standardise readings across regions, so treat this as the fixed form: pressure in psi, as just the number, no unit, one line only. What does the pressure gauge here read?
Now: 170
